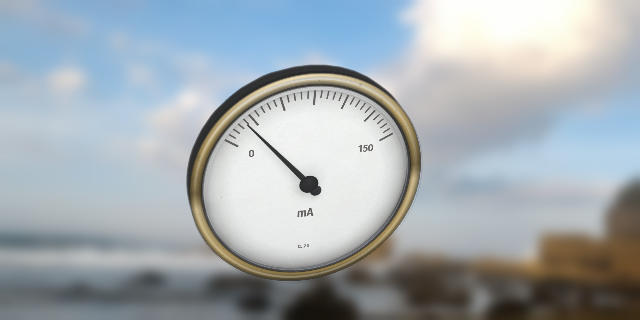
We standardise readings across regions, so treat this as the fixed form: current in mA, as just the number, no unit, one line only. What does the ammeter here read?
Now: 20
